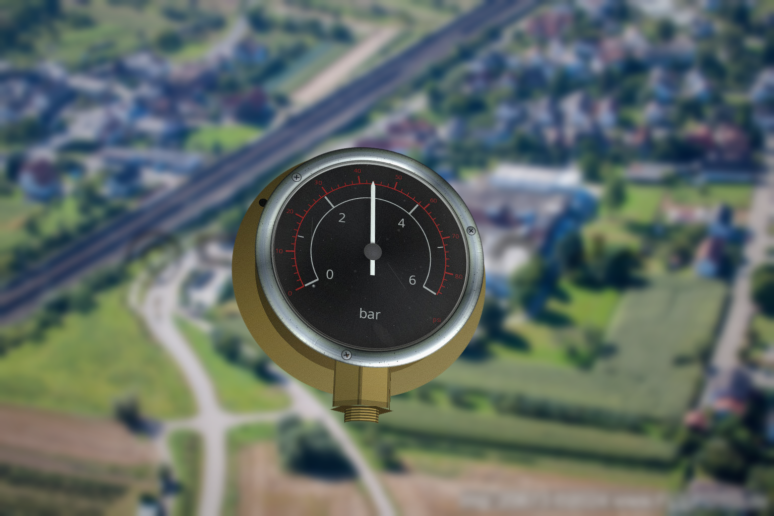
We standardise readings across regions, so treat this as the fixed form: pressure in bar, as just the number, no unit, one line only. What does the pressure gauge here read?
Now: 3
